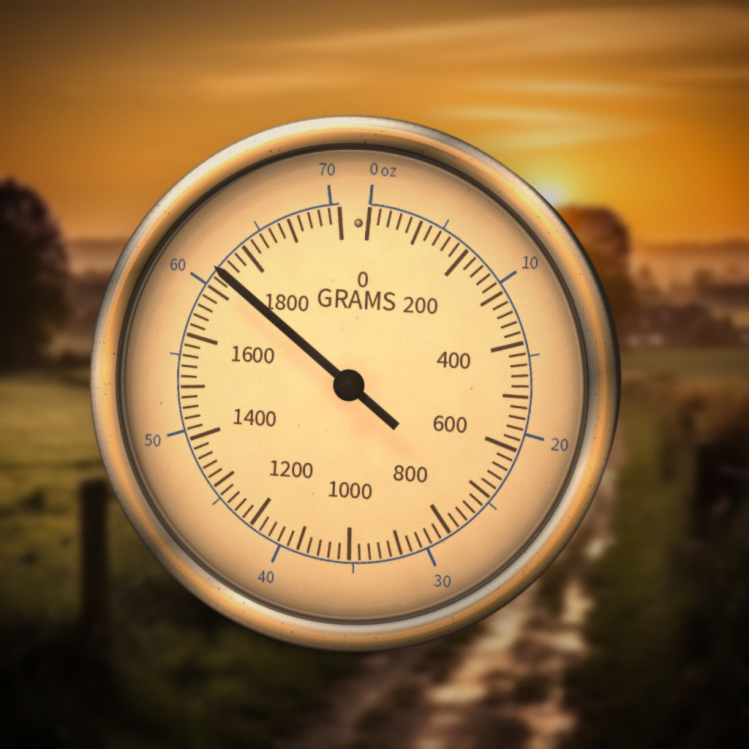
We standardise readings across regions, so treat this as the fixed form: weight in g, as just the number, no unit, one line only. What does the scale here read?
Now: 1740
